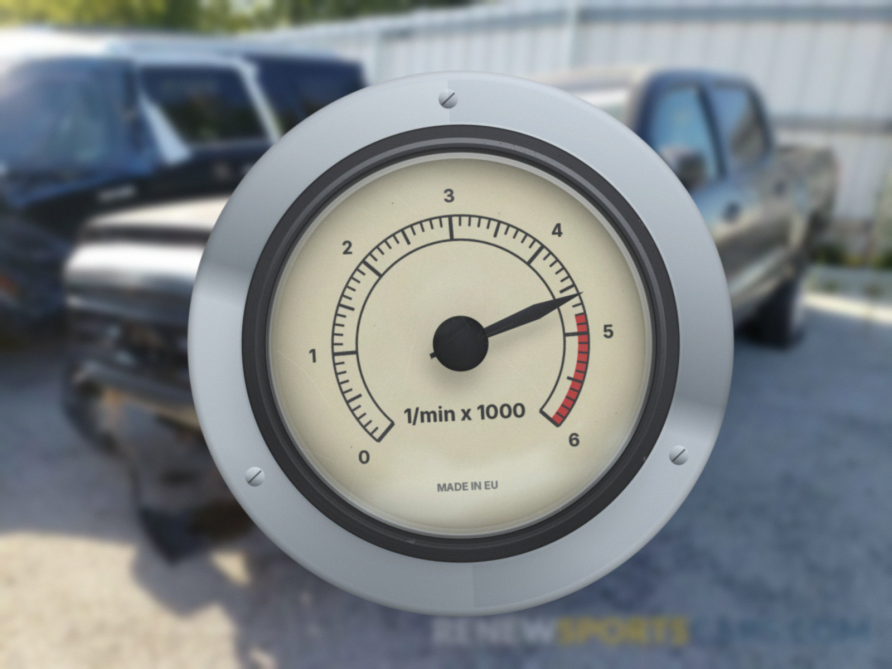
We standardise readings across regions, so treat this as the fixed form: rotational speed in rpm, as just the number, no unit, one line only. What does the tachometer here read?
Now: 4600
